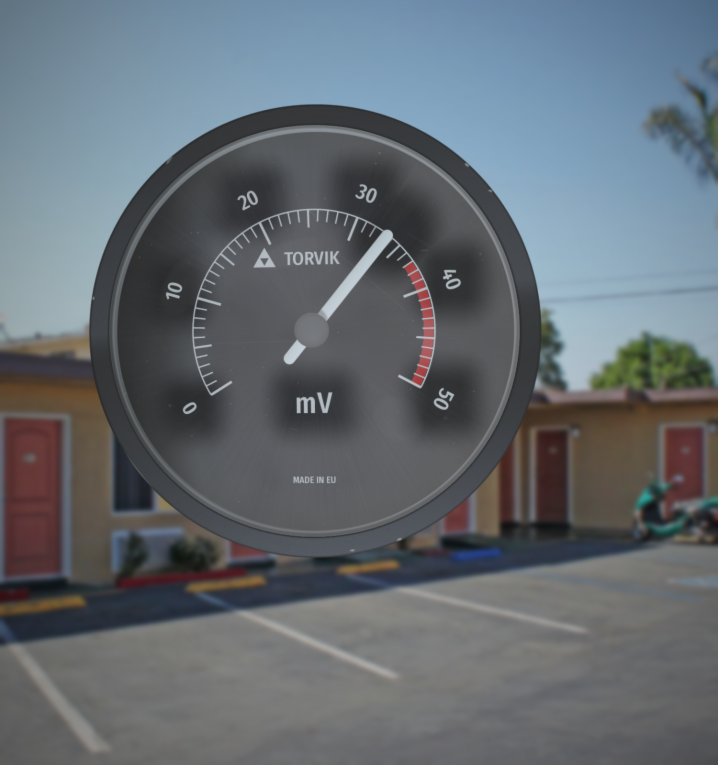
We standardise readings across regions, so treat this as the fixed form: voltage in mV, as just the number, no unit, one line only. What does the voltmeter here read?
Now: 33.5
